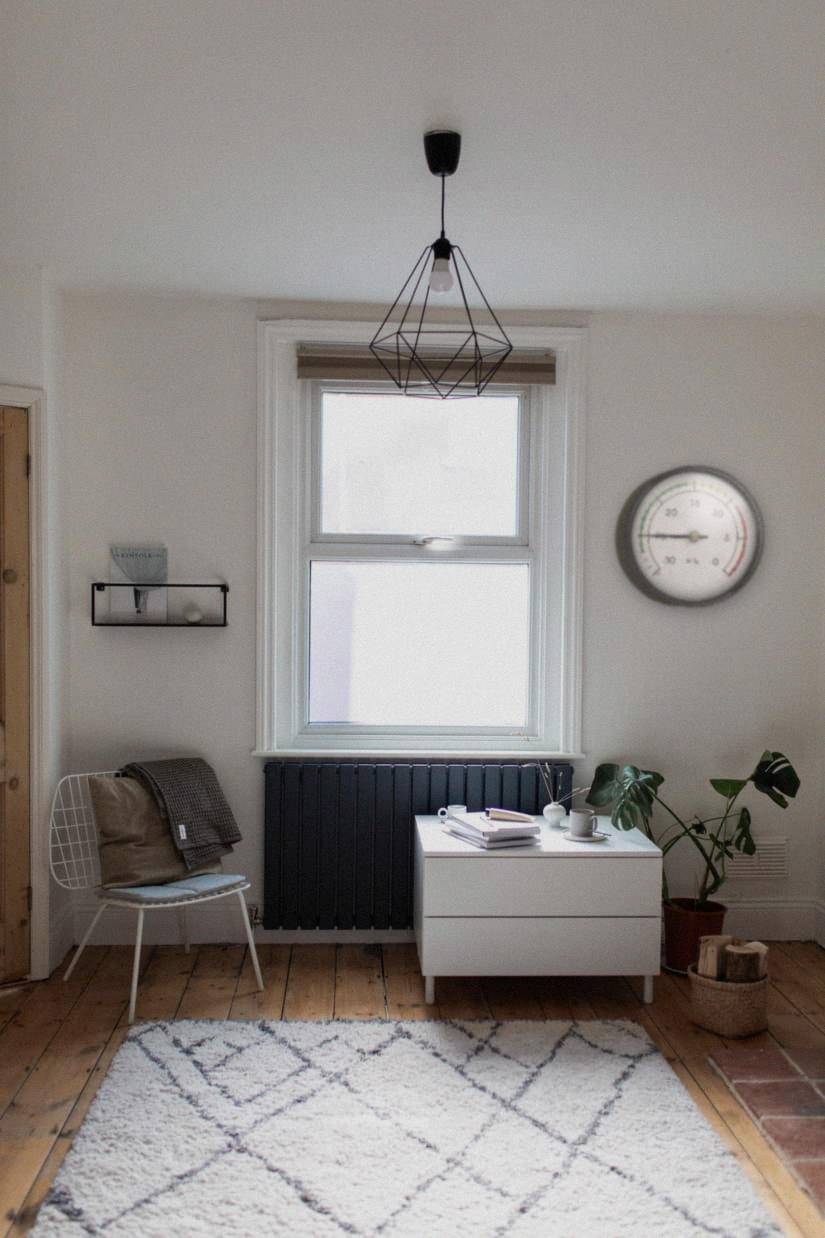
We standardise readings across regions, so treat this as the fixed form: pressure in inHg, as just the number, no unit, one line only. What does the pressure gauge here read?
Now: -25
